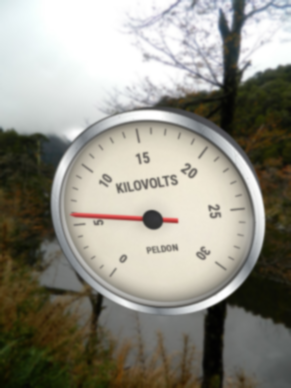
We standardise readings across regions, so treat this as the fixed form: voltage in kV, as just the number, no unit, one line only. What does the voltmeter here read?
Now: 6
